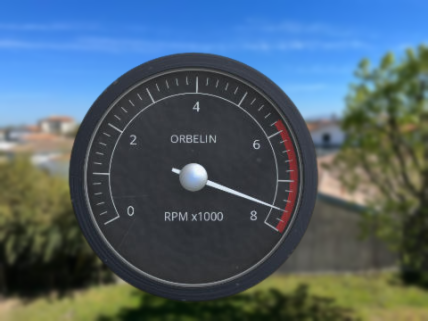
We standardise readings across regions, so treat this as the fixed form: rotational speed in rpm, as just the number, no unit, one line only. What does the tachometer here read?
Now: 7600
